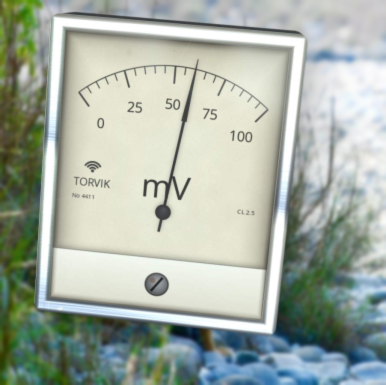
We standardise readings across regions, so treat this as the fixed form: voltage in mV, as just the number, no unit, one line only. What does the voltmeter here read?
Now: 60
